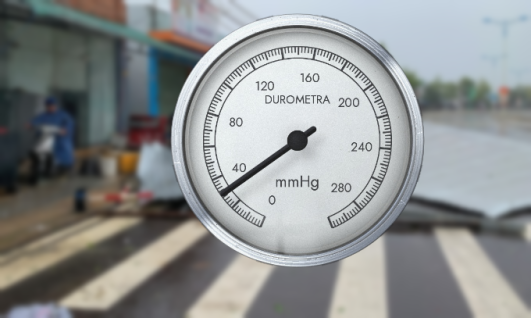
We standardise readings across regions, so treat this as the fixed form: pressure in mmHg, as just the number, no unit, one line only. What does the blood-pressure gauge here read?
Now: 30
